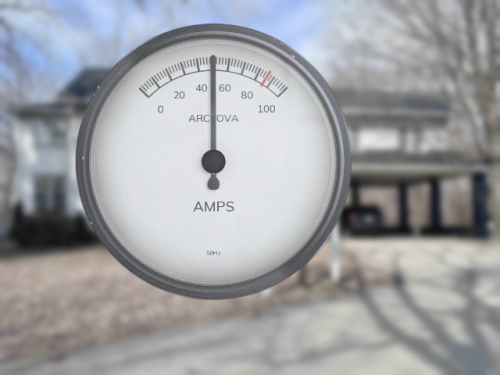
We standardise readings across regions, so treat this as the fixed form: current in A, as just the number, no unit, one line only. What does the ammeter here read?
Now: 50
